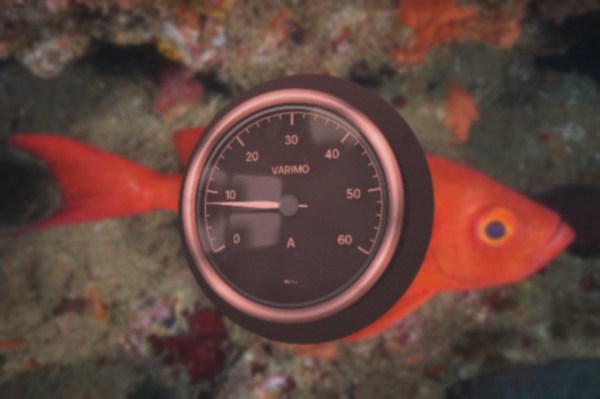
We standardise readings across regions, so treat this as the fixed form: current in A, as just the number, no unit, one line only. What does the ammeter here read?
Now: 8
